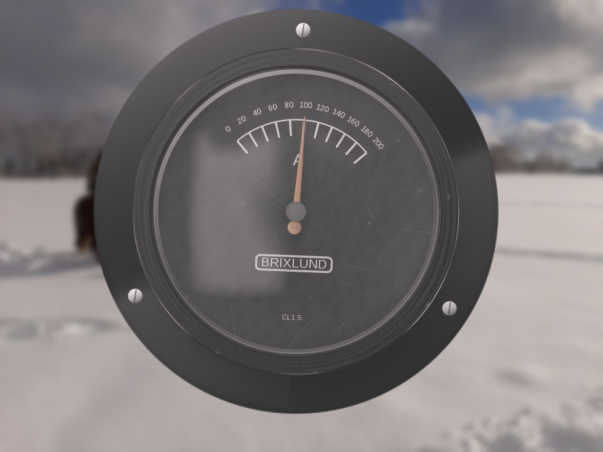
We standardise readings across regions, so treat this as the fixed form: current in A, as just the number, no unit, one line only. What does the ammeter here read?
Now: 100
